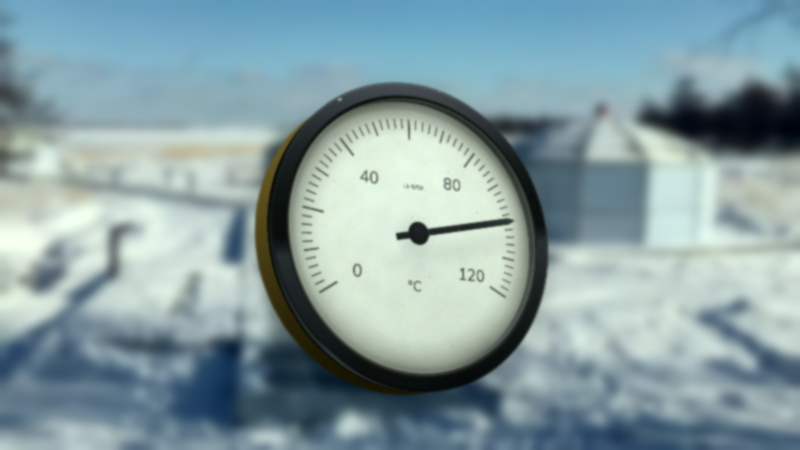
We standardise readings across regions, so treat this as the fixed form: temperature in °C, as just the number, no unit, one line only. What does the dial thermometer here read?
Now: 100
